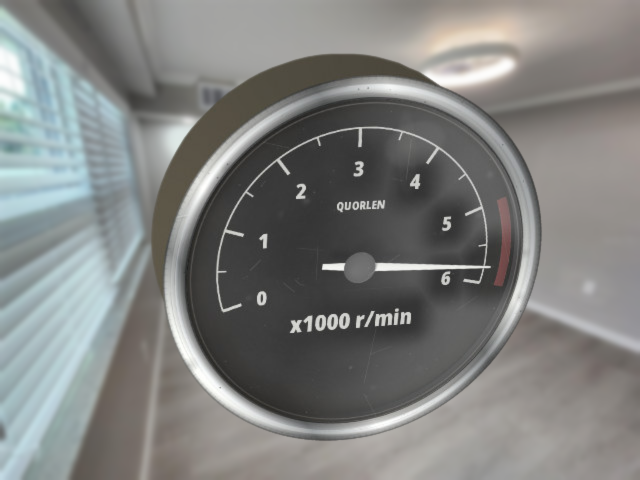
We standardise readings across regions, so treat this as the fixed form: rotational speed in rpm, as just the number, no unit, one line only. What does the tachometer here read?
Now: 5750
